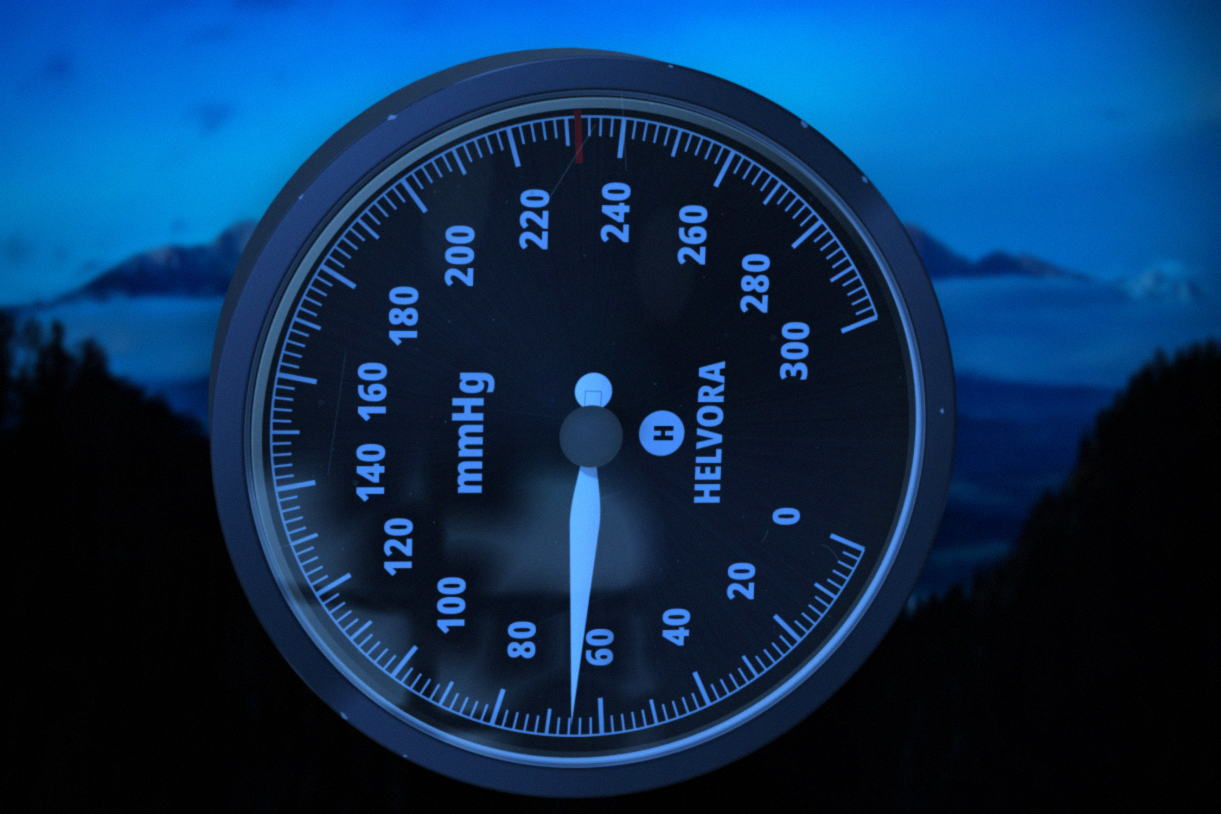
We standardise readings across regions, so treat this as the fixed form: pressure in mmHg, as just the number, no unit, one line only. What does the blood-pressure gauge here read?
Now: 66
